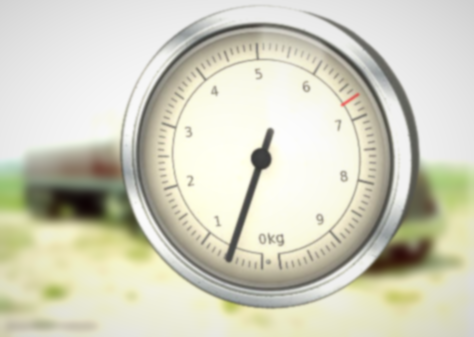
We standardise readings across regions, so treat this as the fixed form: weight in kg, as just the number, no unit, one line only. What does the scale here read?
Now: 0.5
